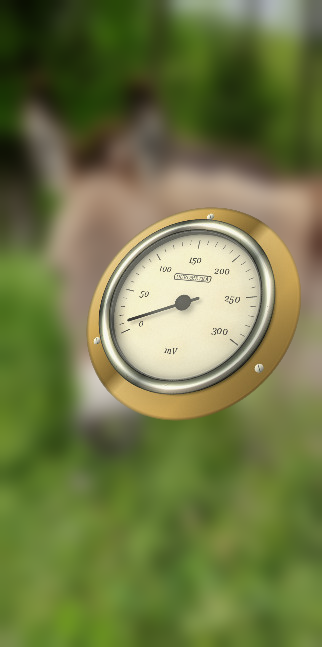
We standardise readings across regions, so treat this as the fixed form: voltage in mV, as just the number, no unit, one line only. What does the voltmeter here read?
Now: 10
